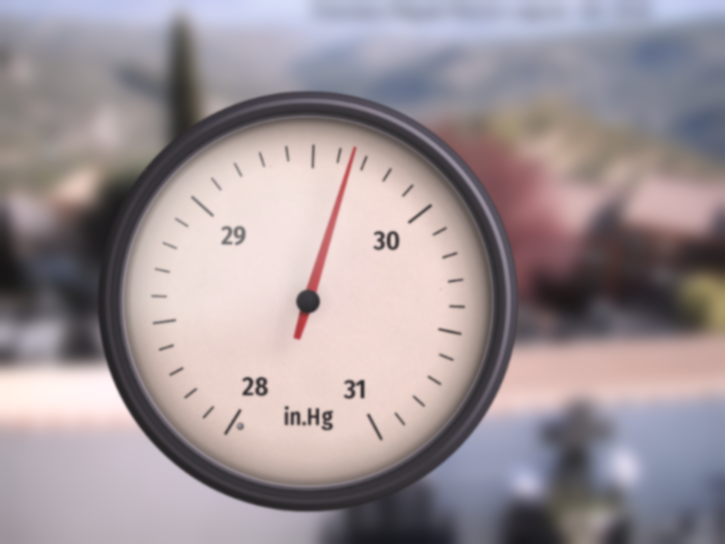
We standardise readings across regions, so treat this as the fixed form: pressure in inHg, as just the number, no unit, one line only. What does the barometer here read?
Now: 29.65
